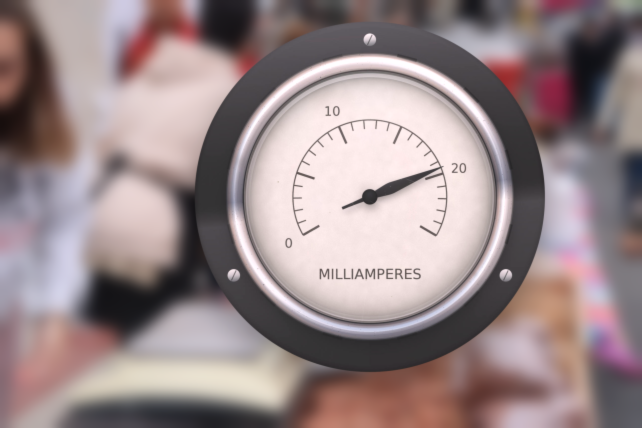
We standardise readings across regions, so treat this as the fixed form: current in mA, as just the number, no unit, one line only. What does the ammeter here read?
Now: 19.5
